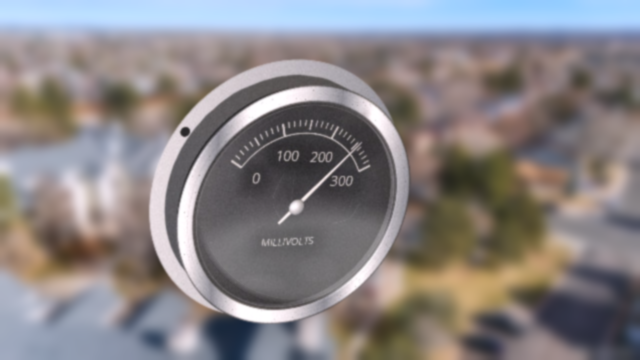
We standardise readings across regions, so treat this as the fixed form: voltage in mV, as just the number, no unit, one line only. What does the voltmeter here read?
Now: 250
